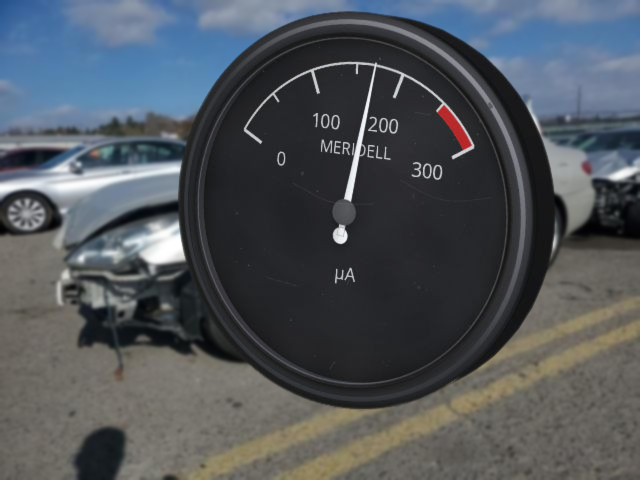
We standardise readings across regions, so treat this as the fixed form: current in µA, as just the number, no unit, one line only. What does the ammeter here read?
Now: 175
